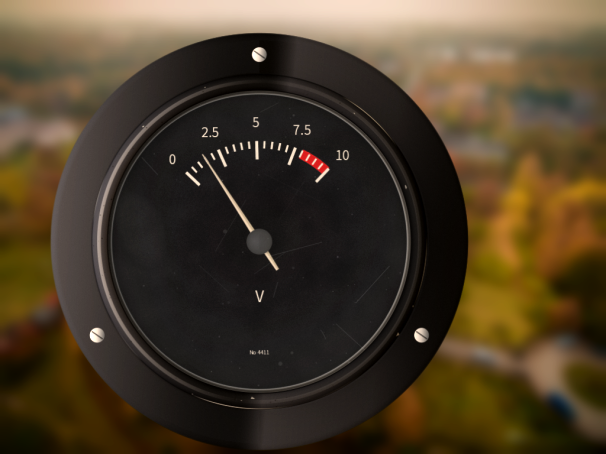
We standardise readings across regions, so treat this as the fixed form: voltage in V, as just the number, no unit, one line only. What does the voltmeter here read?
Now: 1.5
